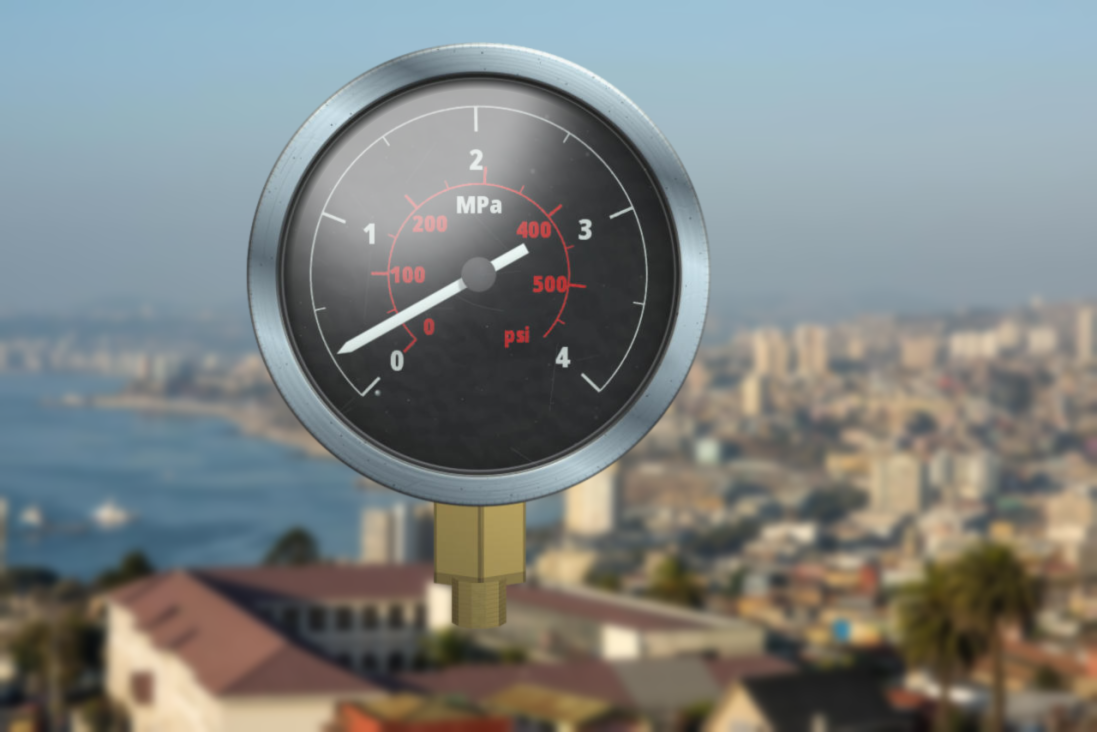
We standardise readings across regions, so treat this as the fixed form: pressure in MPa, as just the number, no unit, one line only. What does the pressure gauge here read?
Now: 0.25
